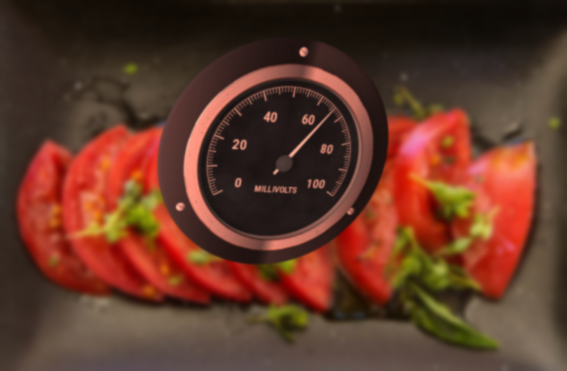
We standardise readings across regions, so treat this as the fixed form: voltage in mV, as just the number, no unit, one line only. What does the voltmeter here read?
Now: 65
